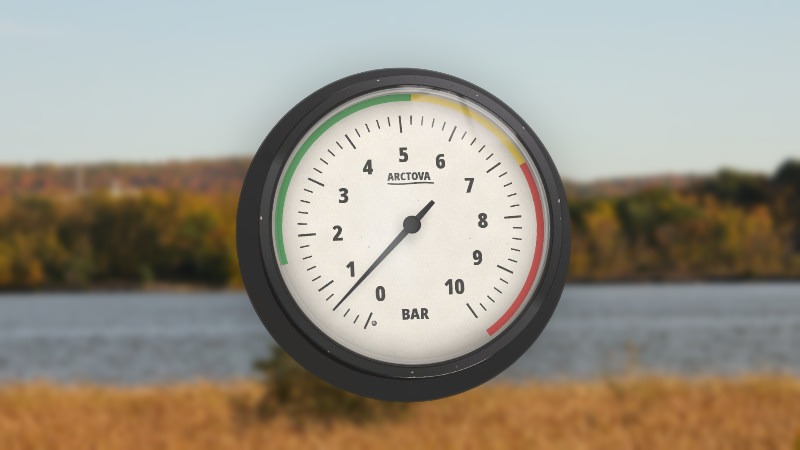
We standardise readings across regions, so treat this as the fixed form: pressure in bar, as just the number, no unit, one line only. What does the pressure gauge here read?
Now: 0.6
